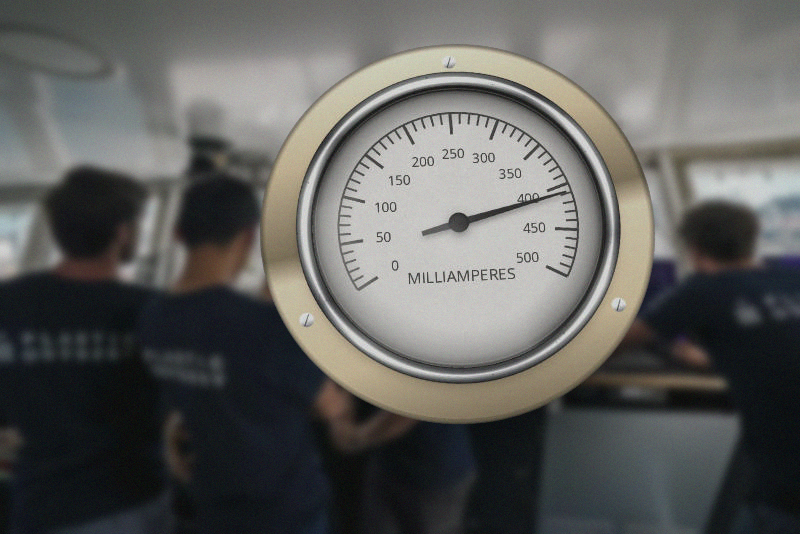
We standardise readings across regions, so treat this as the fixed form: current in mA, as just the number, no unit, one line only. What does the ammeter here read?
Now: 410
